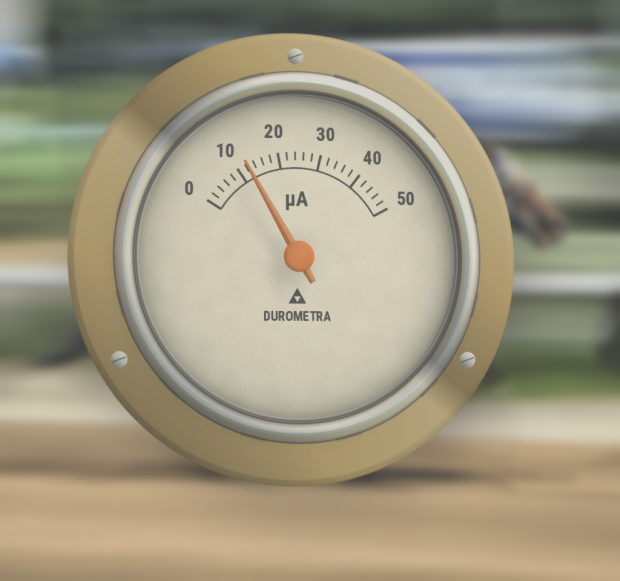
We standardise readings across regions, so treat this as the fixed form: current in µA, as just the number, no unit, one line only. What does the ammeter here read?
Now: 12
